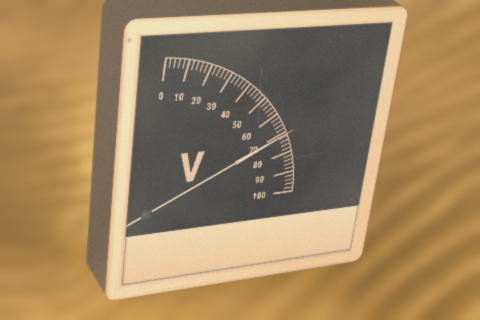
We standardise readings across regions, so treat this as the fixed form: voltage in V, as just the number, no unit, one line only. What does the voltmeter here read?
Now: 70
